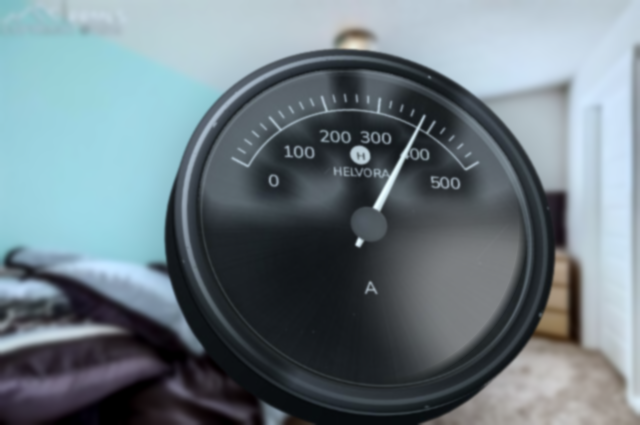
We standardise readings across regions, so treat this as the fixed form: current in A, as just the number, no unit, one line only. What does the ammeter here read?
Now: 380
